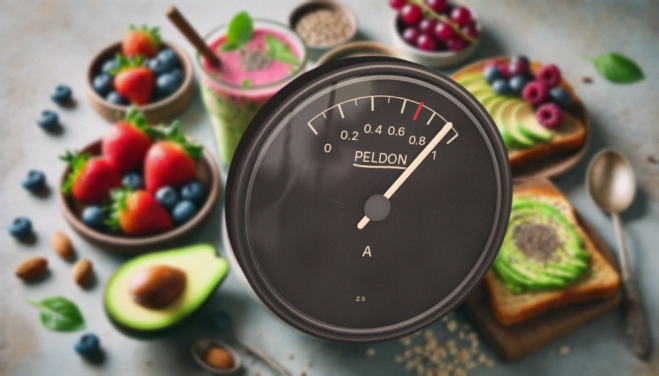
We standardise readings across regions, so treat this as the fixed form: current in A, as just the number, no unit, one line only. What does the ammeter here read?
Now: 0.9
